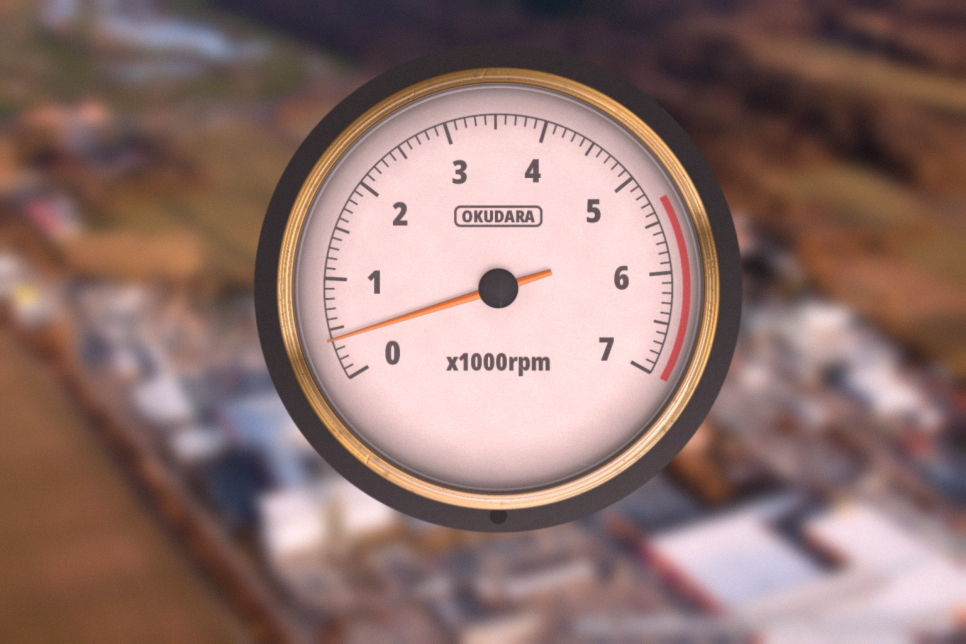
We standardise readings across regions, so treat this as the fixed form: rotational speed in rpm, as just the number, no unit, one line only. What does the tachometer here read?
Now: 400
